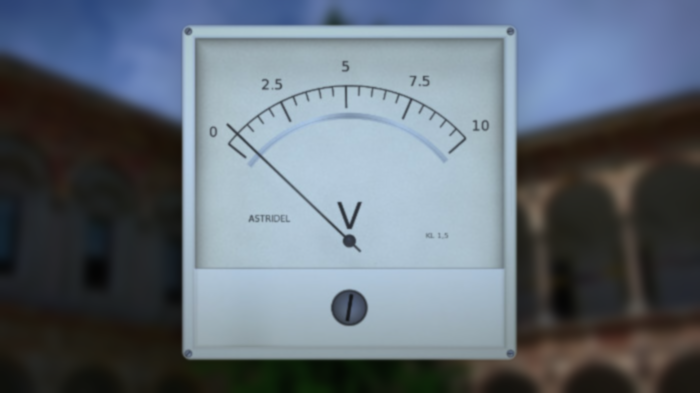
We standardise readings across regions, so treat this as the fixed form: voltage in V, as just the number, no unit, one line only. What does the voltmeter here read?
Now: 0.5
